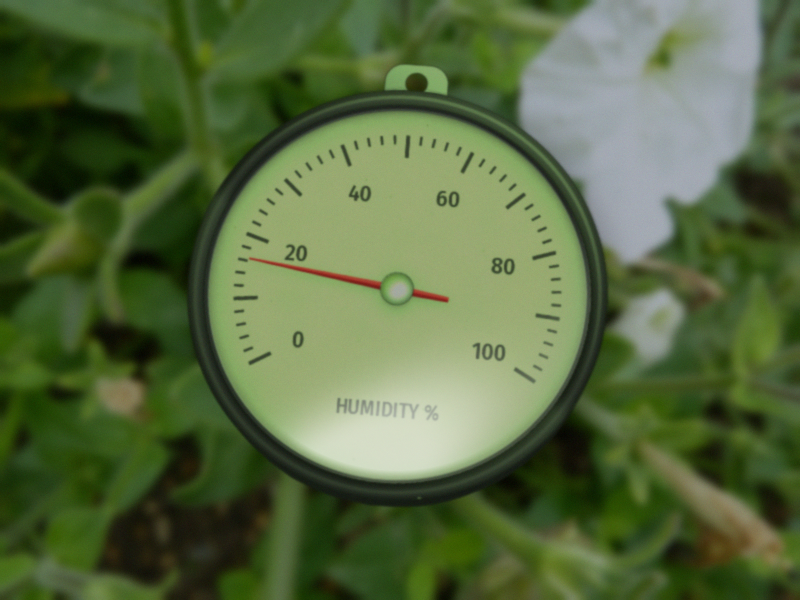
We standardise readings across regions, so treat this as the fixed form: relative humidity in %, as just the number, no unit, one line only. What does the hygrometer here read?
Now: 16
